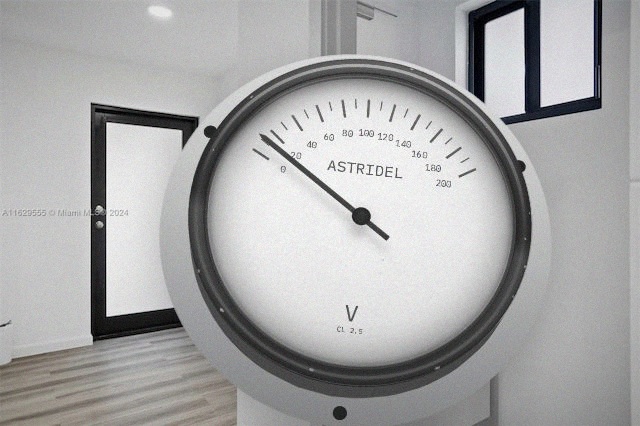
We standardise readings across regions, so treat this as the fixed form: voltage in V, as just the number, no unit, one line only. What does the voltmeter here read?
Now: 10
